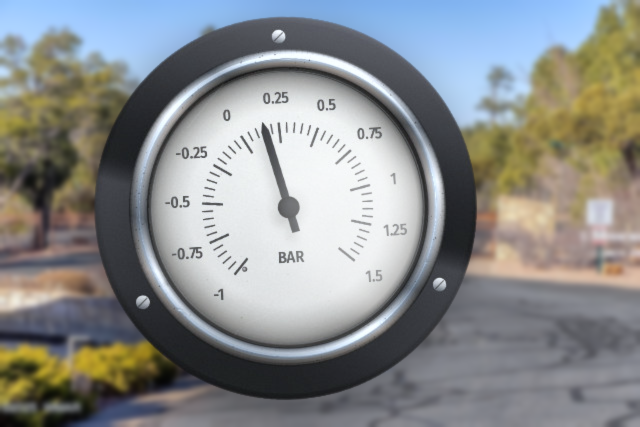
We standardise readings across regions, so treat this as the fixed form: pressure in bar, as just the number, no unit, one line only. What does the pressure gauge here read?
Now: 0.15
